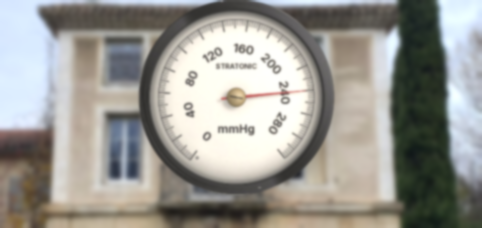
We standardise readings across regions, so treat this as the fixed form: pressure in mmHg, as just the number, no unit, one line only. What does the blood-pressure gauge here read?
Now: 240
